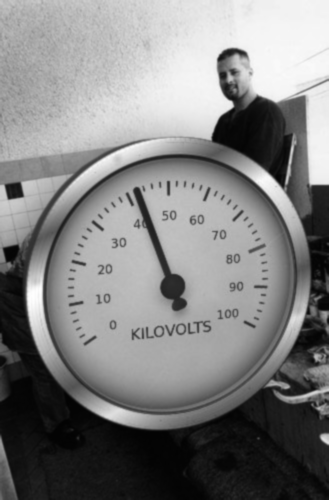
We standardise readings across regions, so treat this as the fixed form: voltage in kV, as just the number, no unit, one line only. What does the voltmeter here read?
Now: 42
